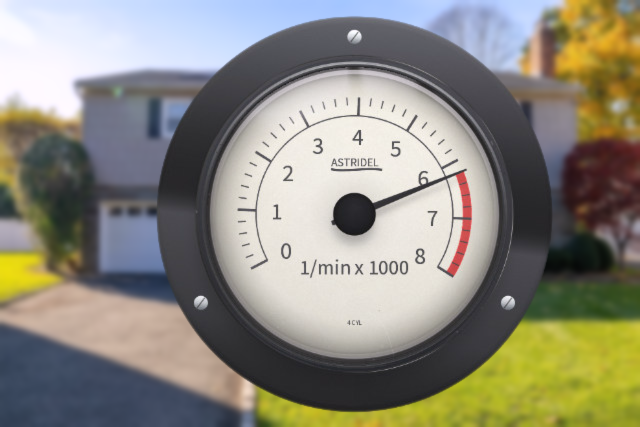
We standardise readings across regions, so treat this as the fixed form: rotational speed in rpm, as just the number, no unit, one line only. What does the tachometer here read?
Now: 6200
